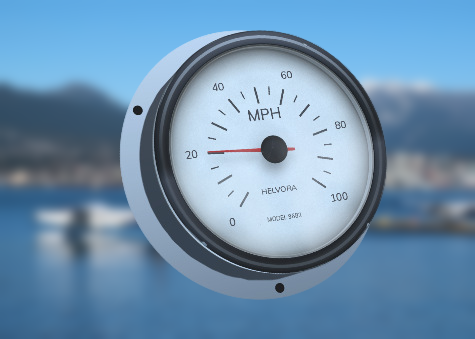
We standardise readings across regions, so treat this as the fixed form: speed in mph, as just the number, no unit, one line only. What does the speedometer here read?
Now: 20
